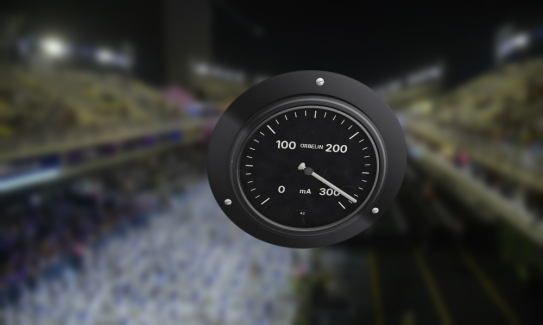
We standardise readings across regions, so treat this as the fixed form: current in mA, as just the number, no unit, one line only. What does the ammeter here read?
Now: 285
